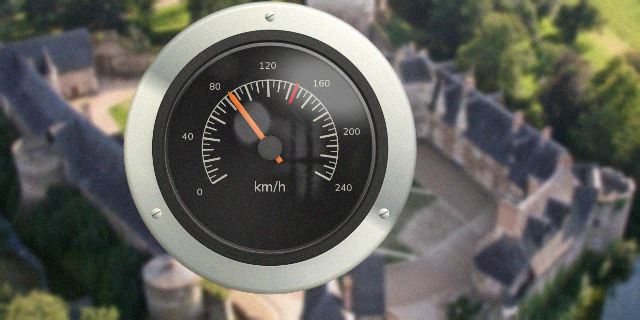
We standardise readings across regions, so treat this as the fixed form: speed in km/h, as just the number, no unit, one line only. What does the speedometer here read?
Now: 85
